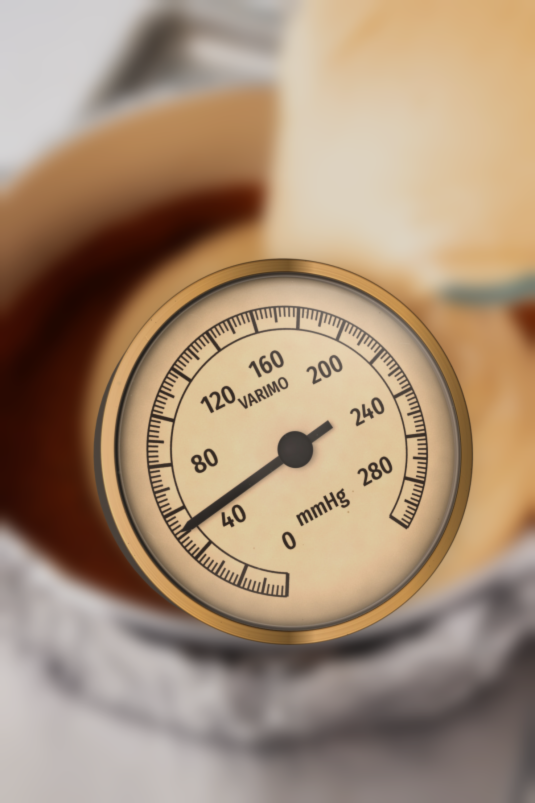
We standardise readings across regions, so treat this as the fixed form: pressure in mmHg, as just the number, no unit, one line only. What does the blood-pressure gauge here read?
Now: 52
